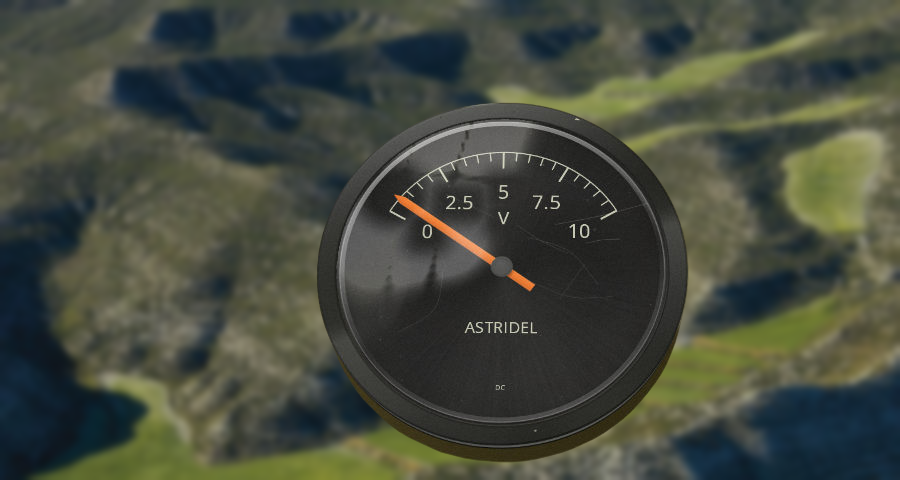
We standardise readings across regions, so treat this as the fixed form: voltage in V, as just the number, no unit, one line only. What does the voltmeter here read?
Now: 0.5
